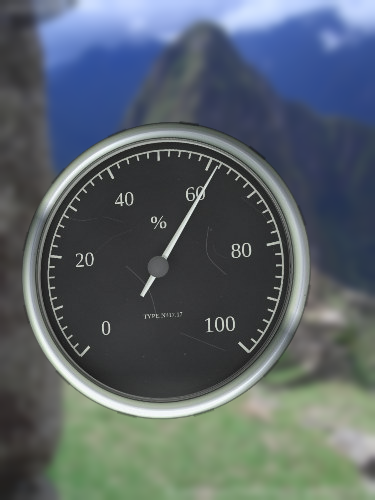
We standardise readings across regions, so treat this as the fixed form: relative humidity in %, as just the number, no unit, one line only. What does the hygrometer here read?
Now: 62
